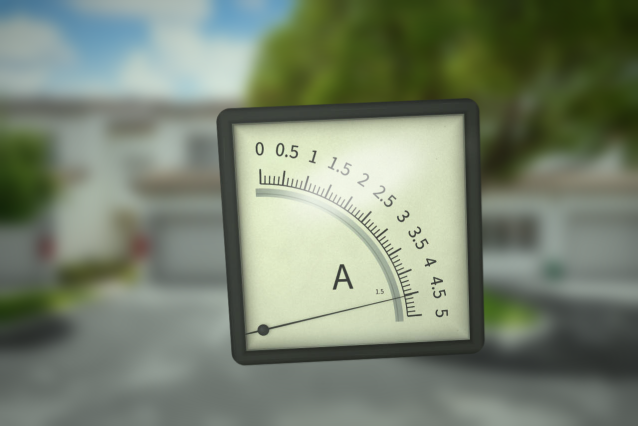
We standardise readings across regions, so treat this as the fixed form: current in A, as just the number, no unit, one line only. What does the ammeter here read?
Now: 4.5
